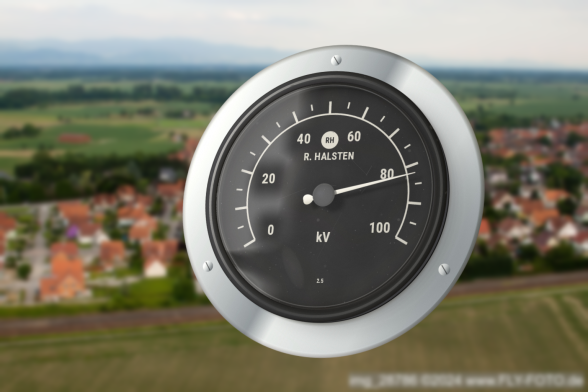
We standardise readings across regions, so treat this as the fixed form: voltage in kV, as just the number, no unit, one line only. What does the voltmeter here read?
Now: 82.5
